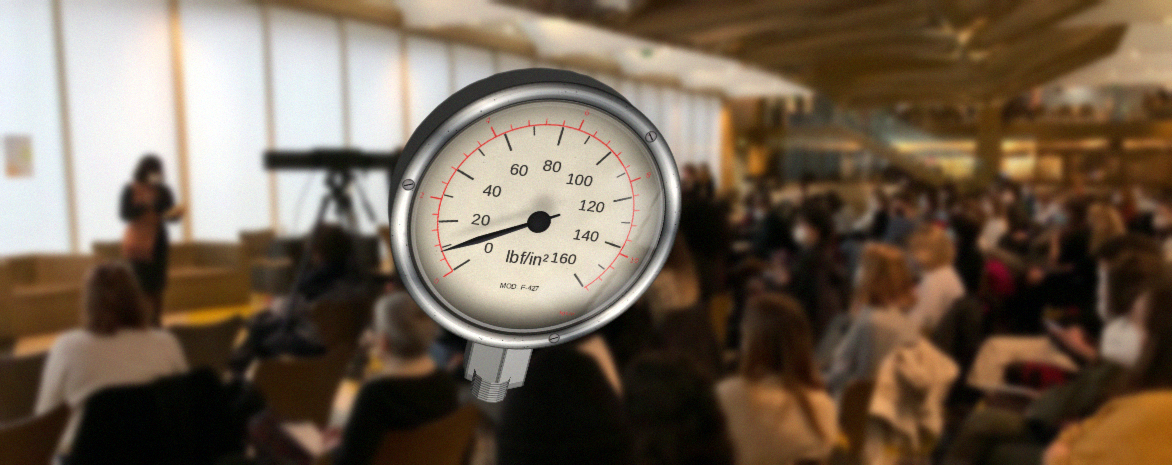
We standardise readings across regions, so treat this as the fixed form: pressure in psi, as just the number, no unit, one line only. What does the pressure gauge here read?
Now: 10
